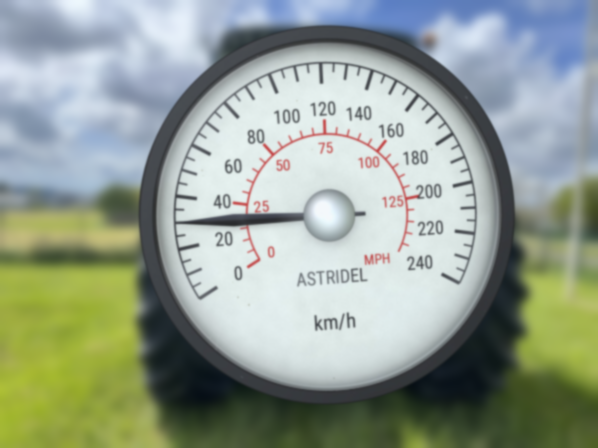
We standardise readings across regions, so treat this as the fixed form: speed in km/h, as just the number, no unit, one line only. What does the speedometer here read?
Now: 30
